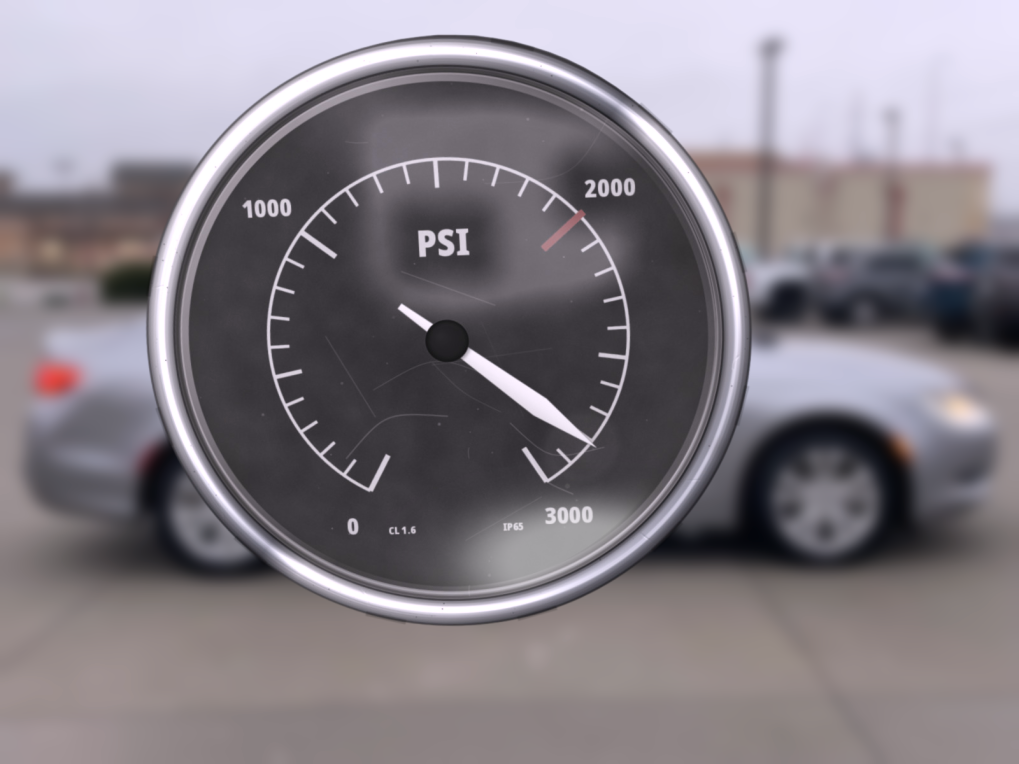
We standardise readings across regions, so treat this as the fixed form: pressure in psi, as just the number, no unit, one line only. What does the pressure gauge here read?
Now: 2800
